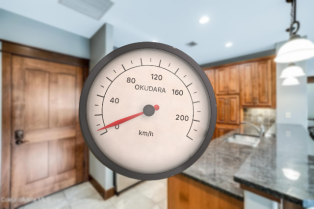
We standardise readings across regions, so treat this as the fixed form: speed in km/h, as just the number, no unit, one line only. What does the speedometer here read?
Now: 5
